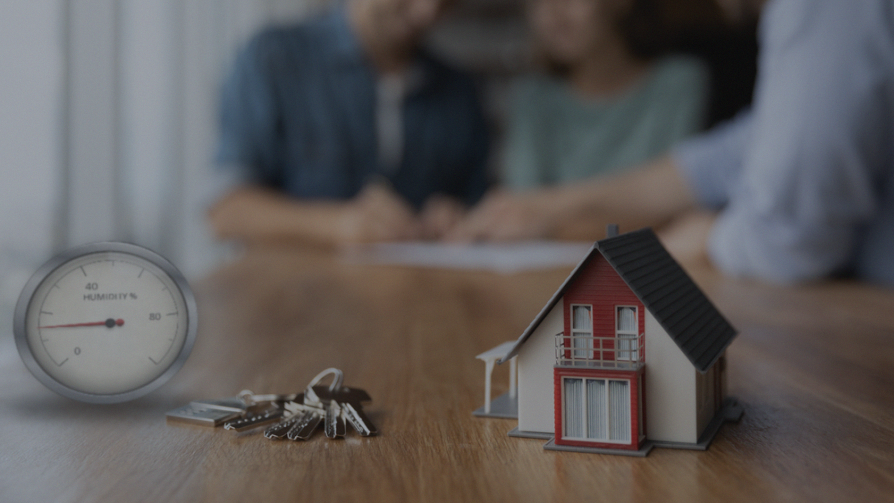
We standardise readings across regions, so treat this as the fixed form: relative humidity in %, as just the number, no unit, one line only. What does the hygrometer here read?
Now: 15
